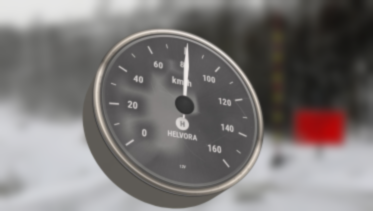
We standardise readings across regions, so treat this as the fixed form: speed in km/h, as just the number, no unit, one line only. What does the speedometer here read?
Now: 80
